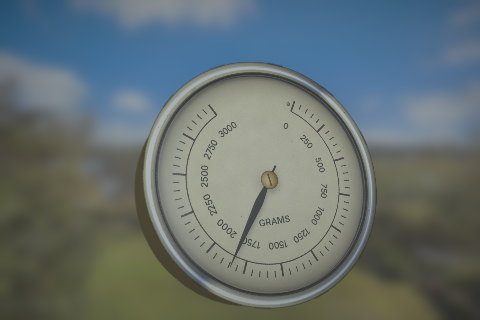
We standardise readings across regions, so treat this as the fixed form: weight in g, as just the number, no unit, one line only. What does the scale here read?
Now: 1850
